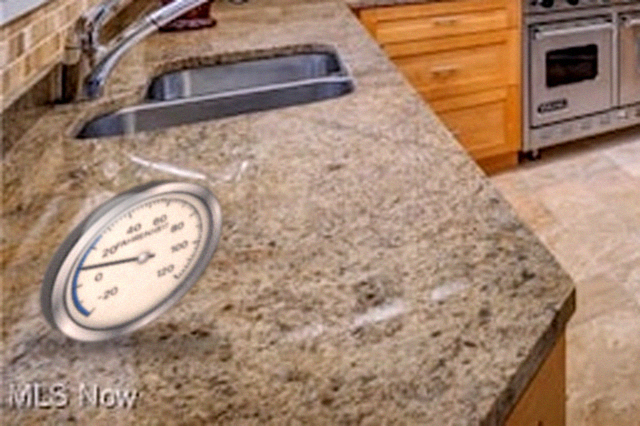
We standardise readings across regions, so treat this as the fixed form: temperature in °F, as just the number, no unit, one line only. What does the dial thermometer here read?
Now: 10
